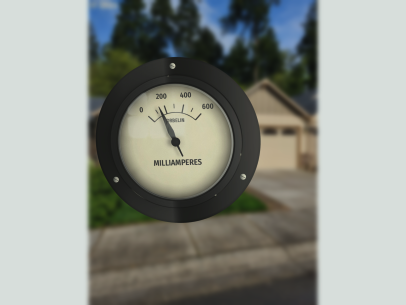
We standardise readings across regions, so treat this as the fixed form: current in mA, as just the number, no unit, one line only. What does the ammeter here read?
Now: 150
